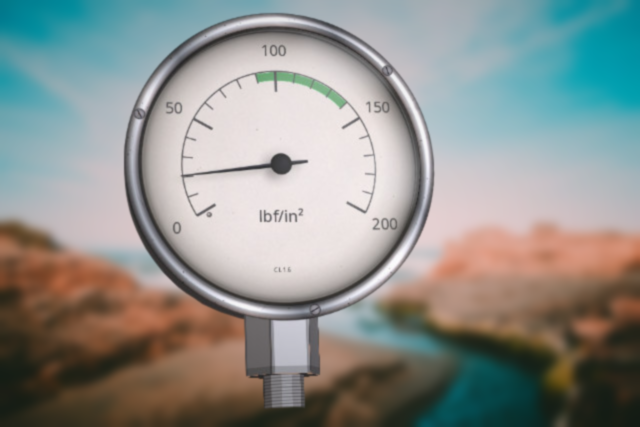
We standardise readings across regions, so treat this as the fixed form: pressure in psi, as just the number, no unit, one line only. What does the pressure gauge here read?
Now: 20
